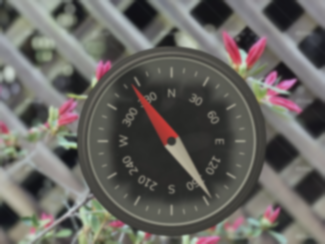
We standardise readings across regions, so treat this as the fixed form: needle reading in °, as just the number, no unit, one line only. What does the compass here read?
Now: 325
